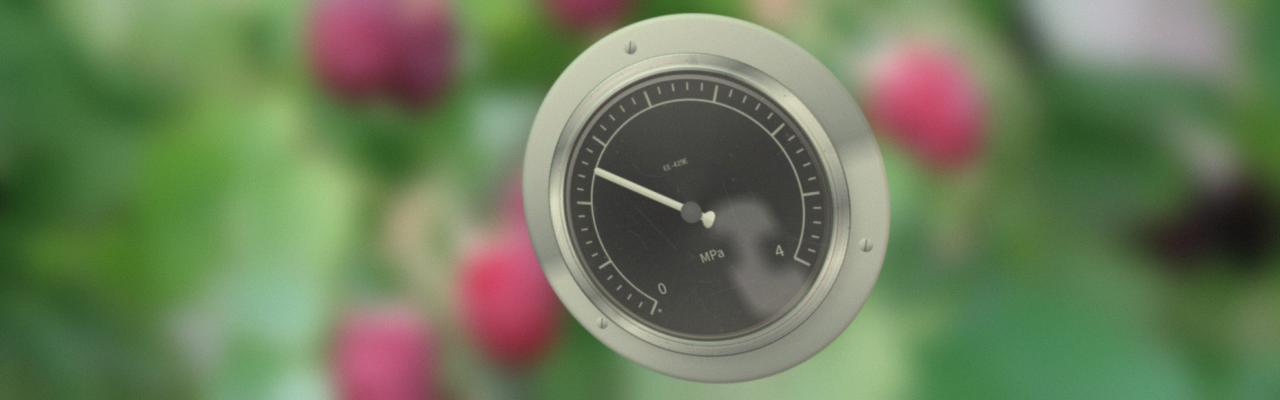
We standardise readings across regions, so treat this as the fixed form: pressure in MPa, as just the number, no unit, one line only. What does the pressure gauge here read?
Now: 1.3
